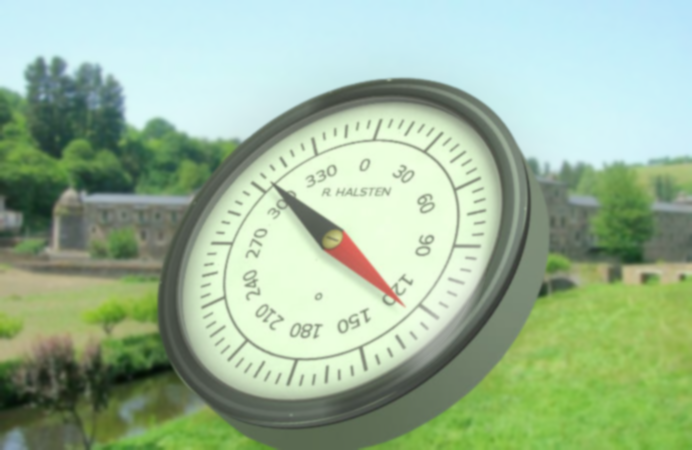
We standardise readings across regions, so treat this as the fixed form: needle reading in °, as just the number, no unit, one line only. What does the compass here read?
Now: 125
